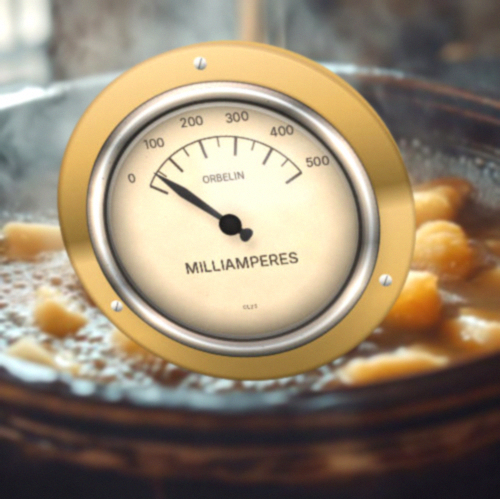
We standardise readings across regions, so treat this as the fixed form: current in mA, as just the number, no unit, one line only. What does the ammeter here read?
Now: 50
